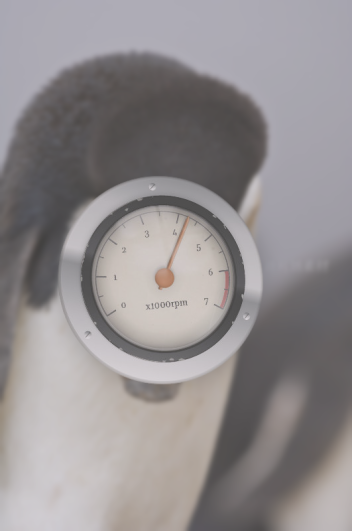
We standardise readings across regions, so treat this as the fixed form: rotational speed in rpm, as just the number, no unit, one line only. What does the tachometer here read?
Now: 4250
